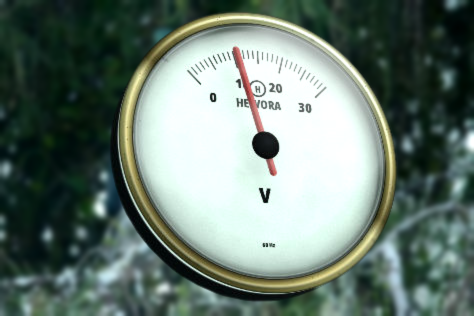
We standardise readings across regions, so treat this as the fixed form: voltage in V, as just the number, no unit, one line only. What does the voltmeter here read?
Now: 10
